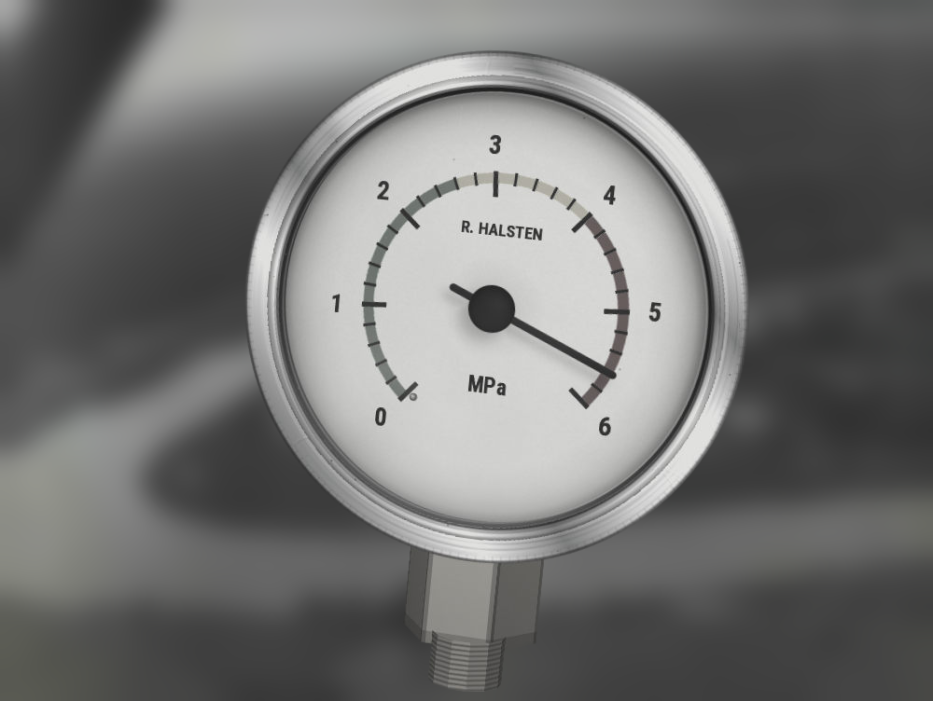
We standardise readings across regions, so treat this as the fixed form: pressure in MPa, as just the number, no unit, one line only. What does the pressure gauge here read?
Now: 5.6
